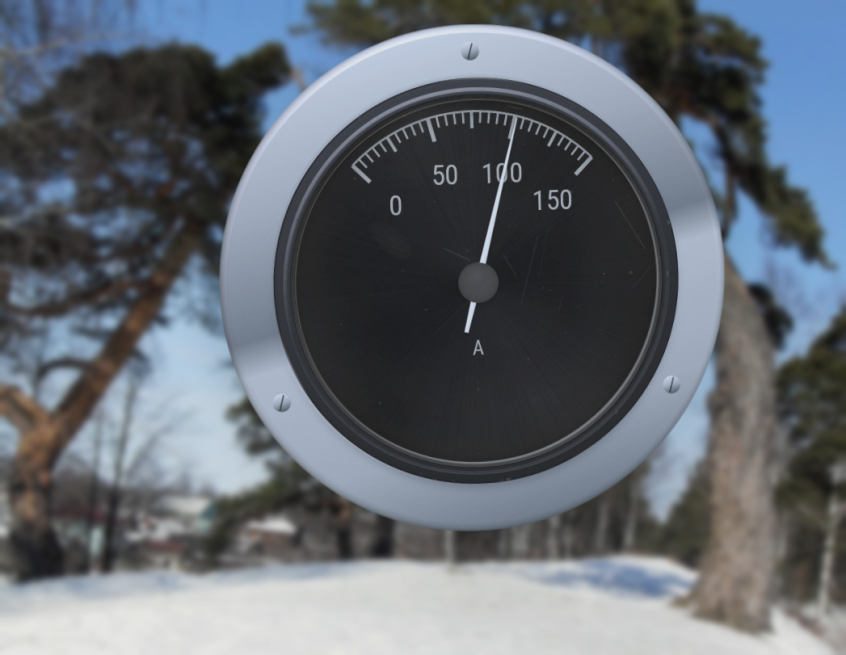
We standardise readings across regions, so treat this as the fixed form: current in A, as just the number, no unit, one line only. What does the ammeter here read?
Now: 100
